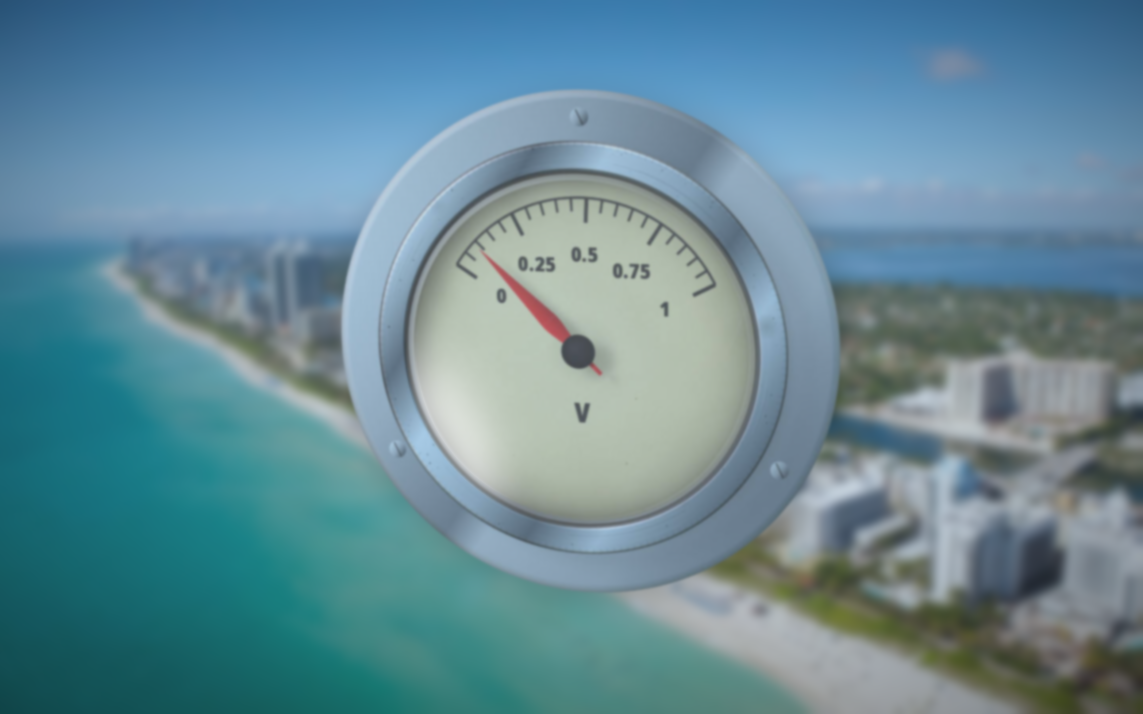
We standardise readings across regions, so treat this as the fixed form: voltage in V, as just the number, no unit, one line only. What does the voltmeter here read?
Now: 0.1
